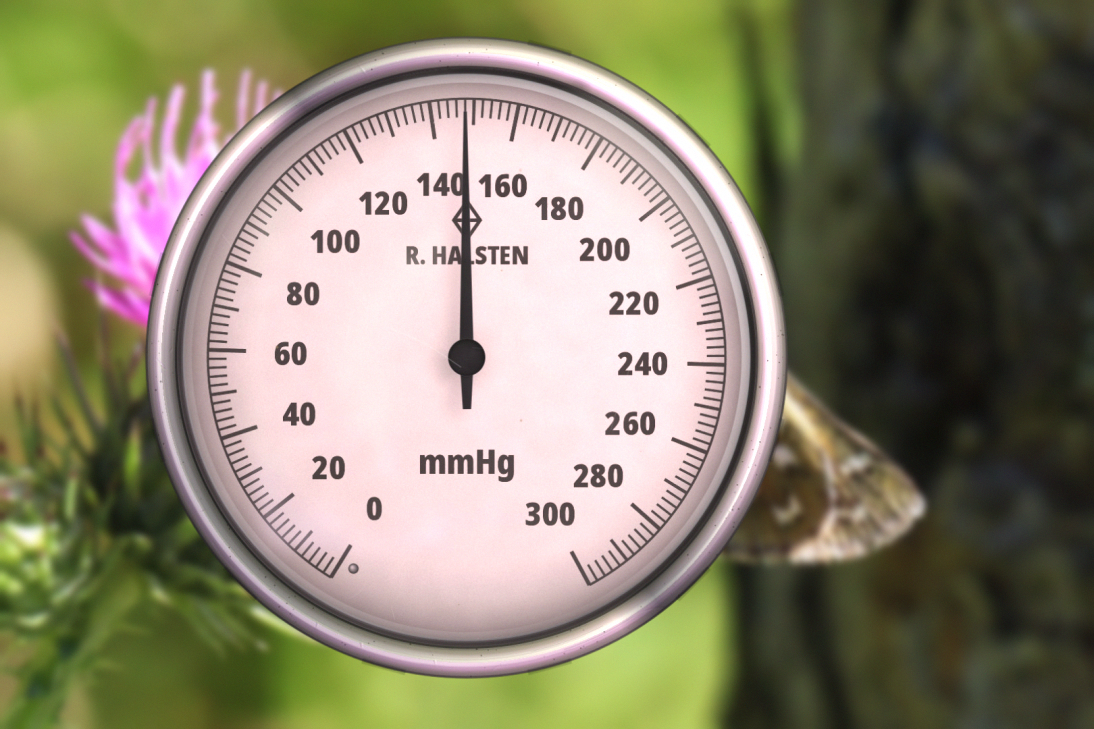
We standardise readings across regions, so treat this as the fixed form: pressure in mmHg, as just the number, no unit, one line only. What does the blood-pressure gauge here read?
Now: 148
